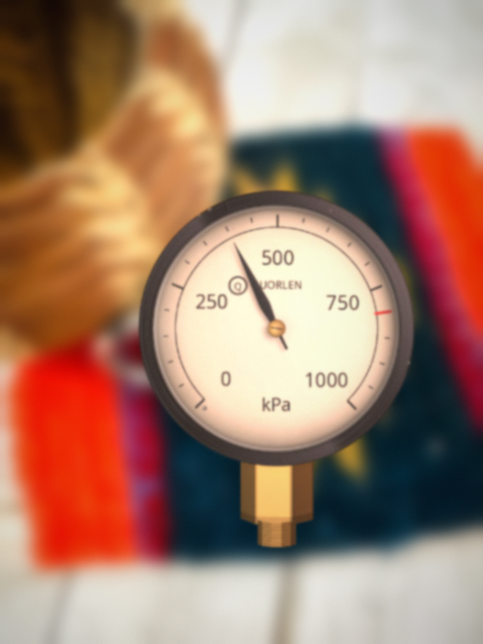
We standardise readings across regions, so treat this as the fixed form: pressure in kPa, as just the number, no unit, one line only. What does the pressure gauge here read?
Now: 400
